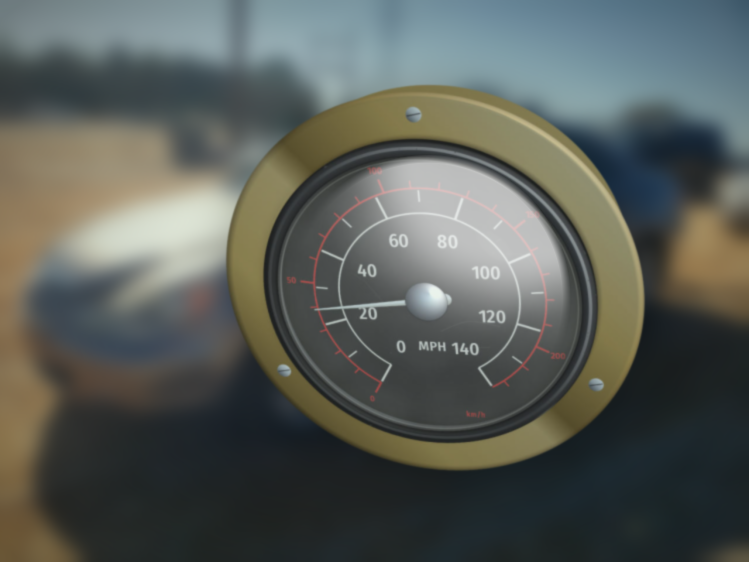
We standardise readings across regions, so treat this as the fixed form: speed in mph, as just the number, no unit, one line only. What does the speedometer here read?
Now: 25
